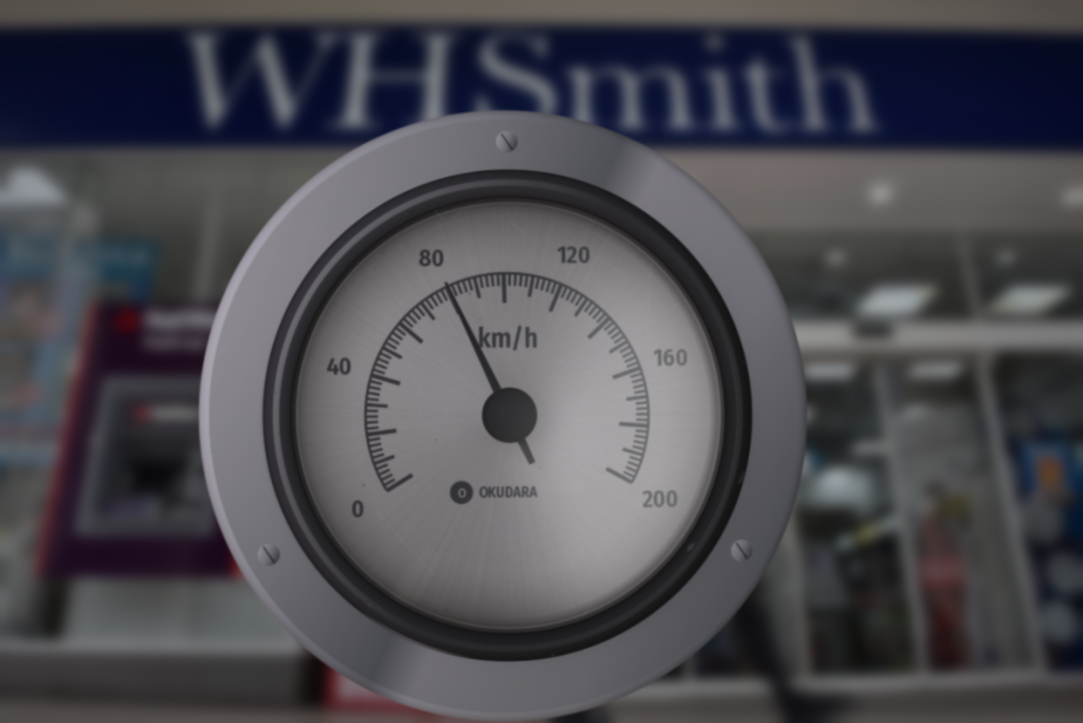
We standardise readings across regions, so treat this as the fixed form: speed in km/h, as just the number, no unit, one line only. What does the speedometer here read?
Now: 80
